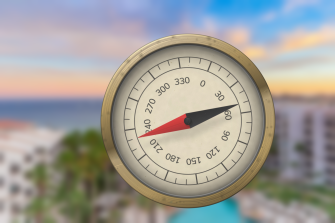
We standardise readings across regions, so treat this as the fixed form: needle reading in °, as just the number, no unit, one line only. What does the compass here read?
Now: 230
